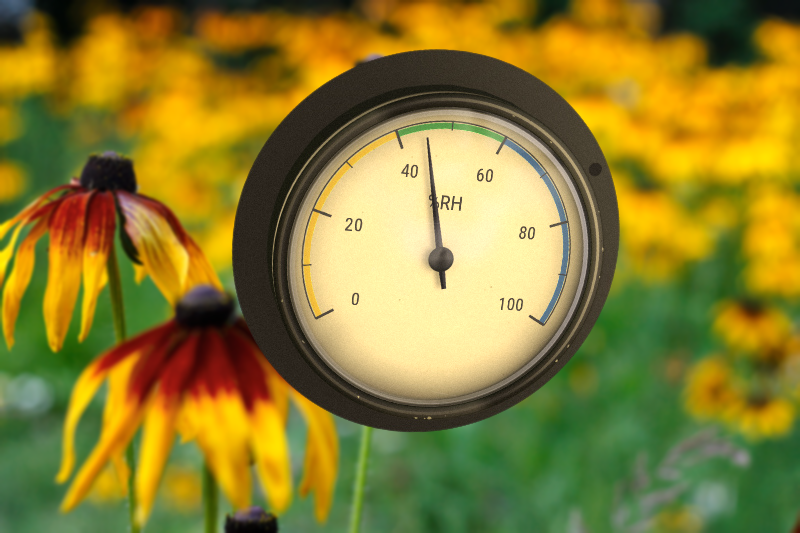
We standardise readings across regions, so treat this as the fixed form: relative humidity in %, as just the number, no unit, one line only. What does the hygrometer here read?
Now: 45
